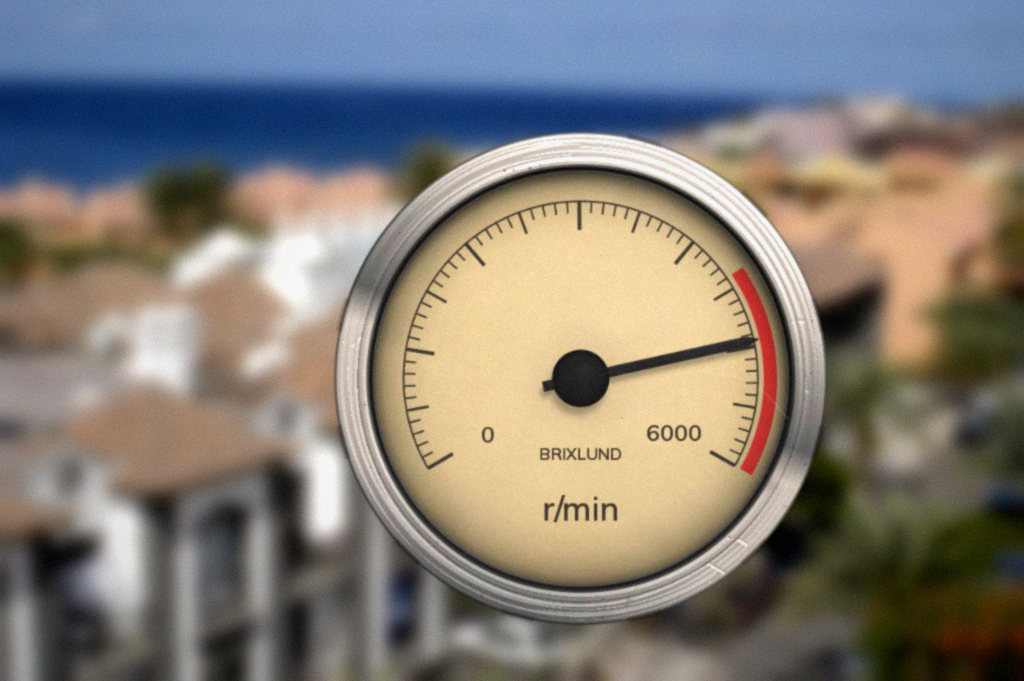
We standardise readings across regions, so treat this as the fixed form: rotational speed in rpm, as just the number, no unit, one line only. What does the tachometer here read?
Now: 4950
